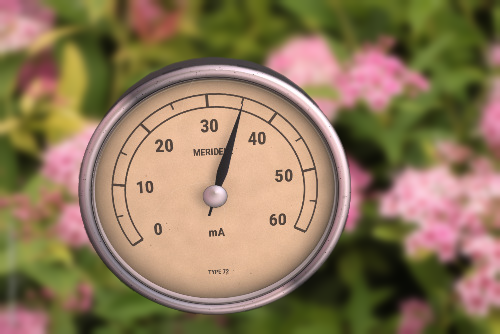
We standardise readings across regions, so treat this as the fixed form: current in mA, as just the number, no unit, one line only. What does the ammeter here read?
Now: 35
